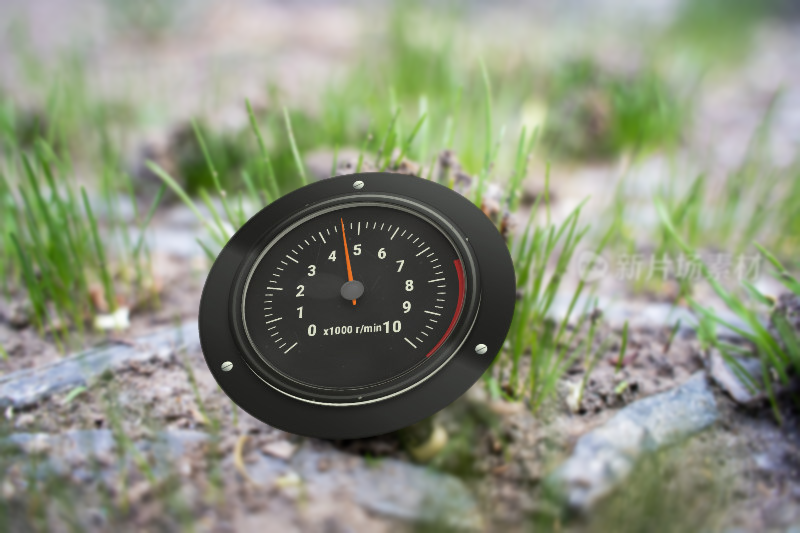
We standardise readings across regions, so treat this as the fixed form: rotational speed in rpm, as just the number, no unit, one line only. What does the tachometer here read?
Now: 4600
